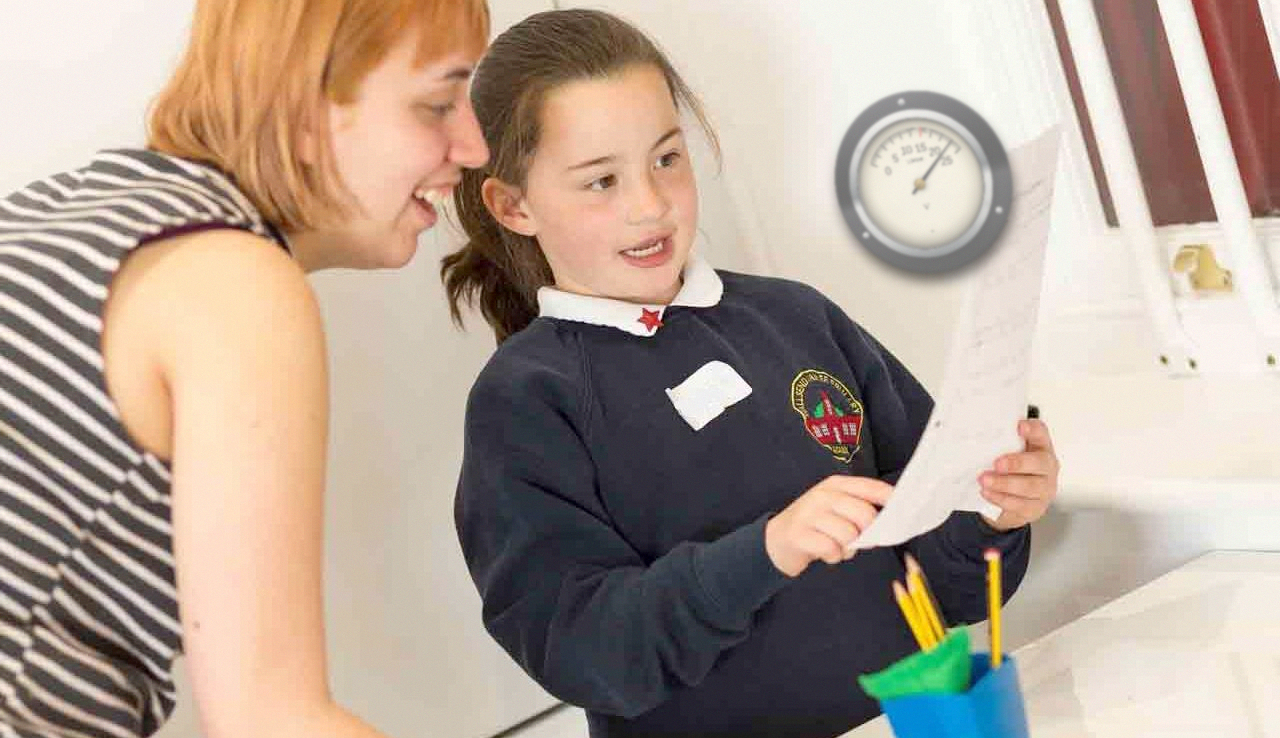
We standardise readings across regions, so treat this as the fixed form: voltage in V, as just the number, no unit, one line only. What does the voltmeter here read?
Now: 22.5
